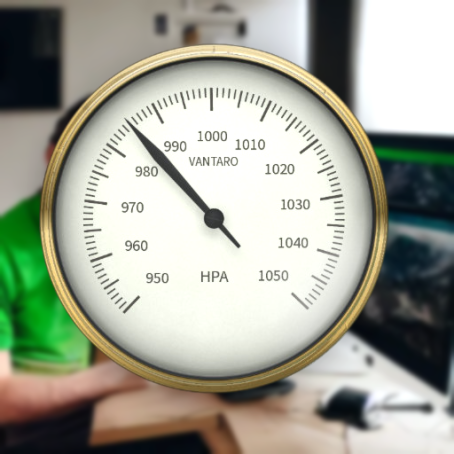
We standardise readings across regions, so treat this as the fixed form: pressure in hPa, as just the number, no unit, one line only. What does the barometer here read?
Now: 985
